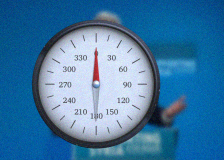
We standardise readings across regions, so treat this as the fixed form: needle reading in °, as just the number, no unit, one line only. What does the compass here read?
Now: 0
